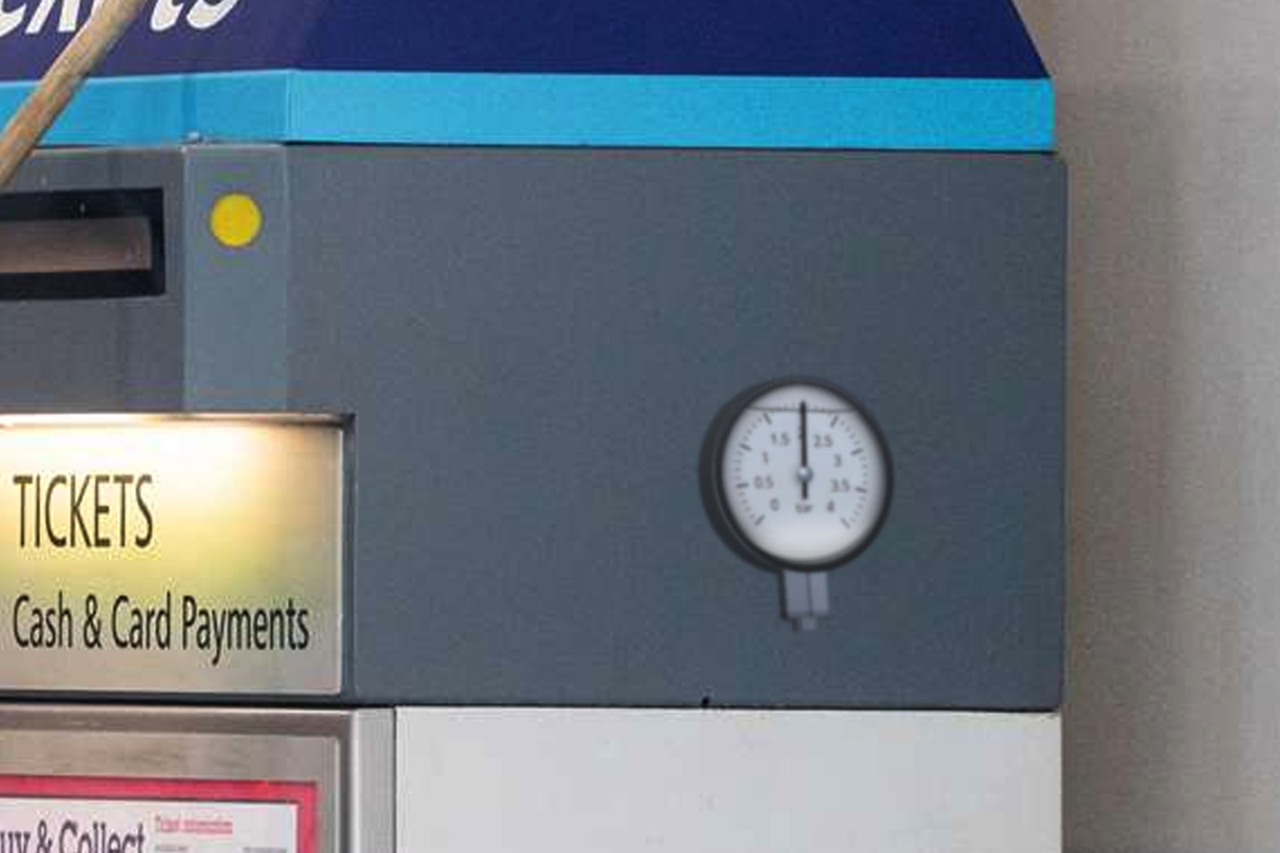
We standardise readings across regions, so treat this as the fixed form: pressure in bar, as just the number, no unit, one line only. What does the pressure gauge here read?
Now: 2
